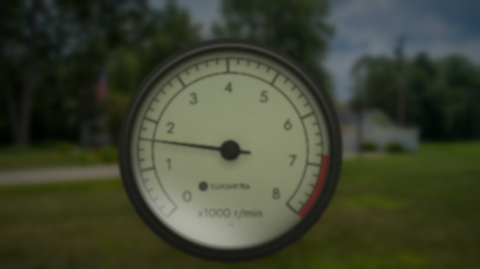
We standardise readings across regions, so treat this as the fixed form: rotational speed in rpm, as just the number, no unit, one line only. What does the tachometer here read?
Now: 1600
